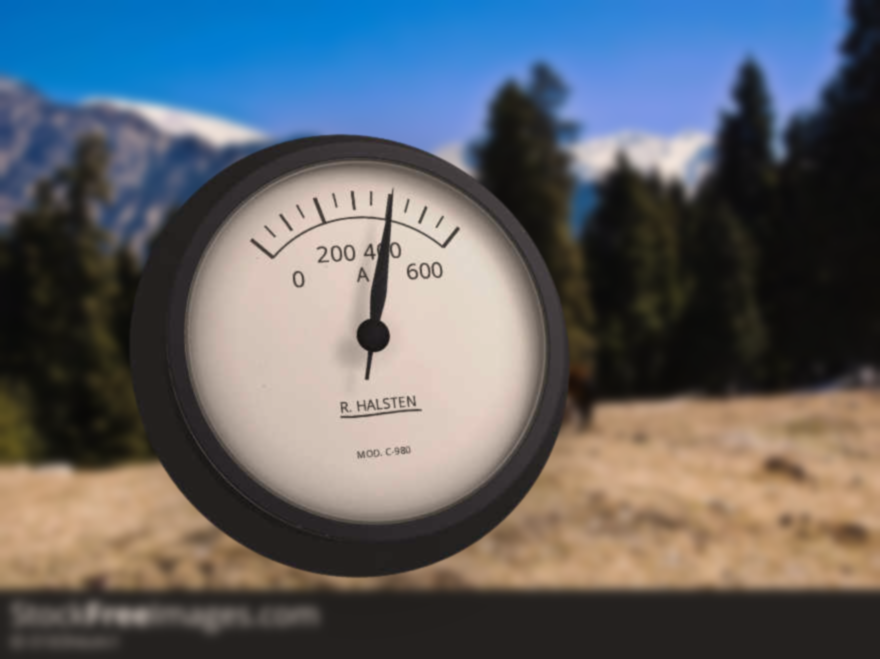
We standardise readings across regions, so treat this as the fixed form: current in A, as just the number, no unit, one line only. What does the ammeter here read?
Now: 400
